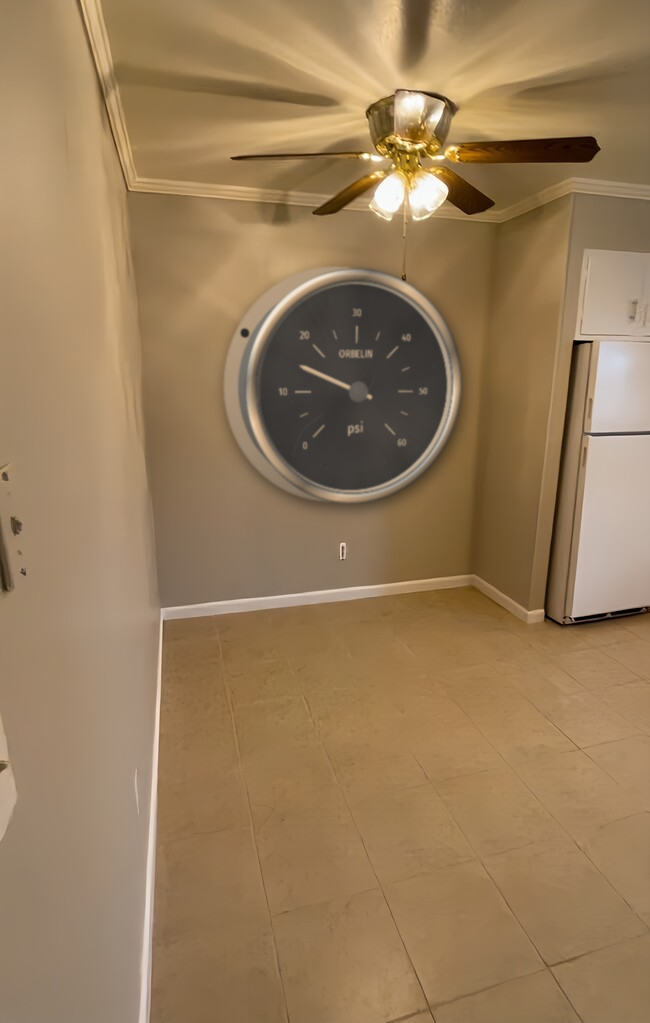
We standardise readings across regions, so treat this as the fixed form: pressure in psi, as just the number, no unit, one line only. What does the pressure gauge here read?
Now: 15
